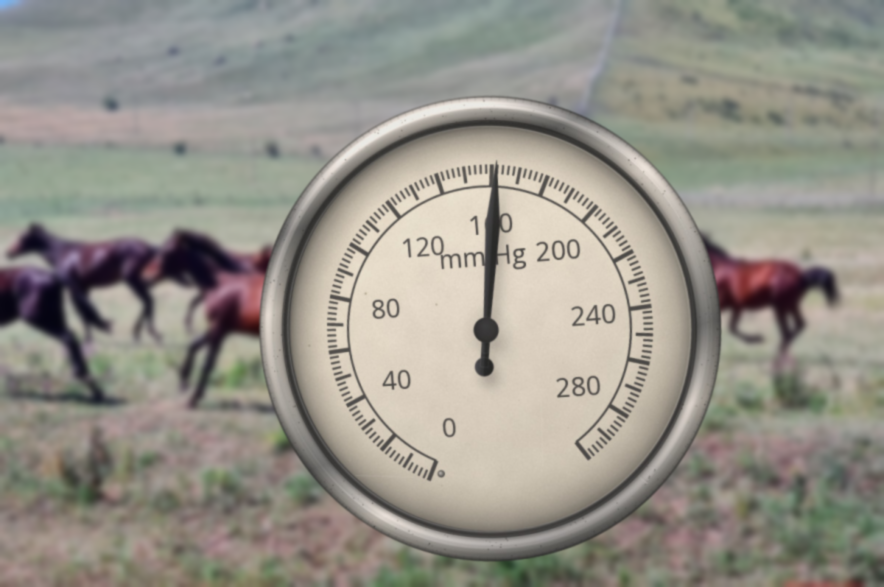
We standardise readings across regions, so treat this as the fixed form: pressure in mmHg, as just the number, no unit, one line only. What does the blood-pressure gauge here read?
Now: 162
